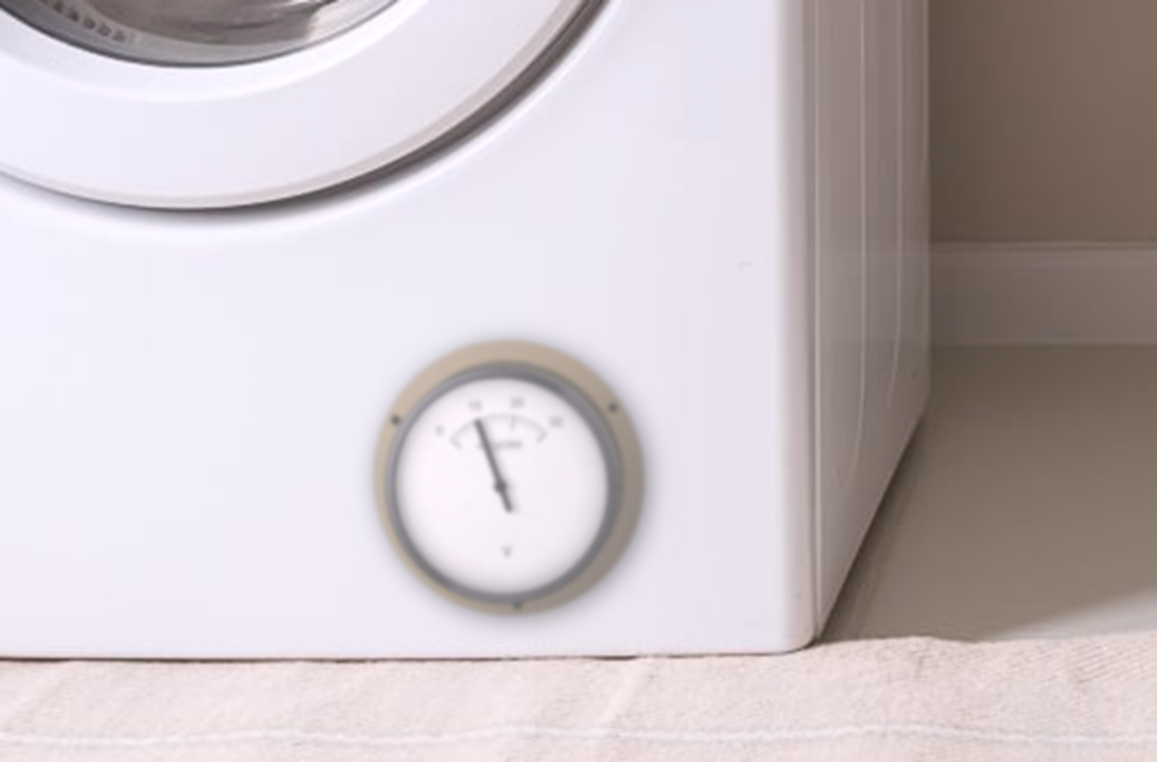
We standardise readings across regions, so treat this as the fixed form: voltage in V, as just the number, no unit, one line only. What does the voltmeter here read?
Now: 10
